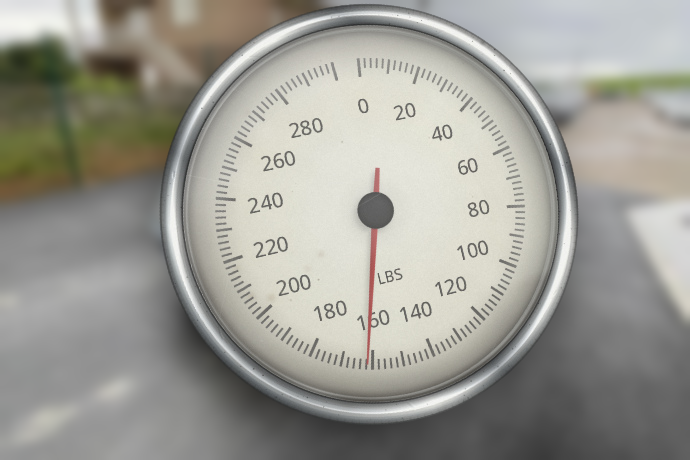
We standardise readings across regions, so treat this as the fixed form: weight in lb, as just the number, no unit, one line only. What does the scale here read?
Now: 162
